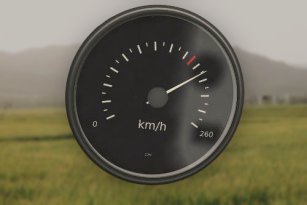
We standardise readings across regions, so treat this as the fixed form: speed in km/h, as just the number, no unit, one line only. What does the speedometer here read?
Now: 190
